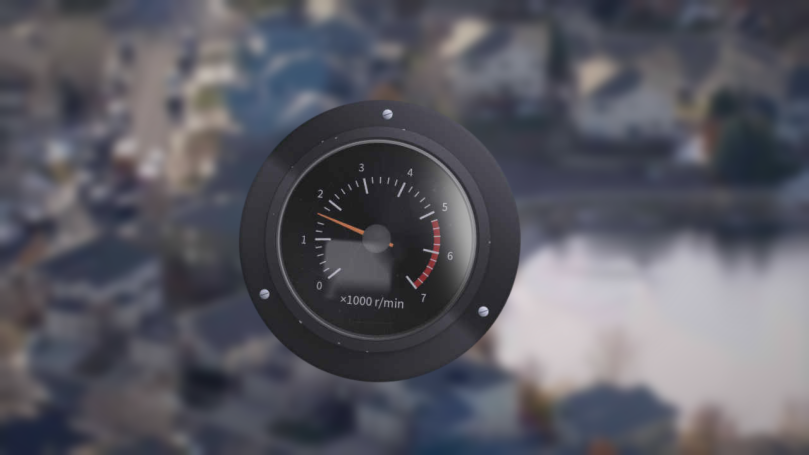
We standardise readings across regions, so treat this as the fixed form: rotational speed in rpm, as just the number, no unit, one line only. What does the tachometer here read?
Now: 1600
